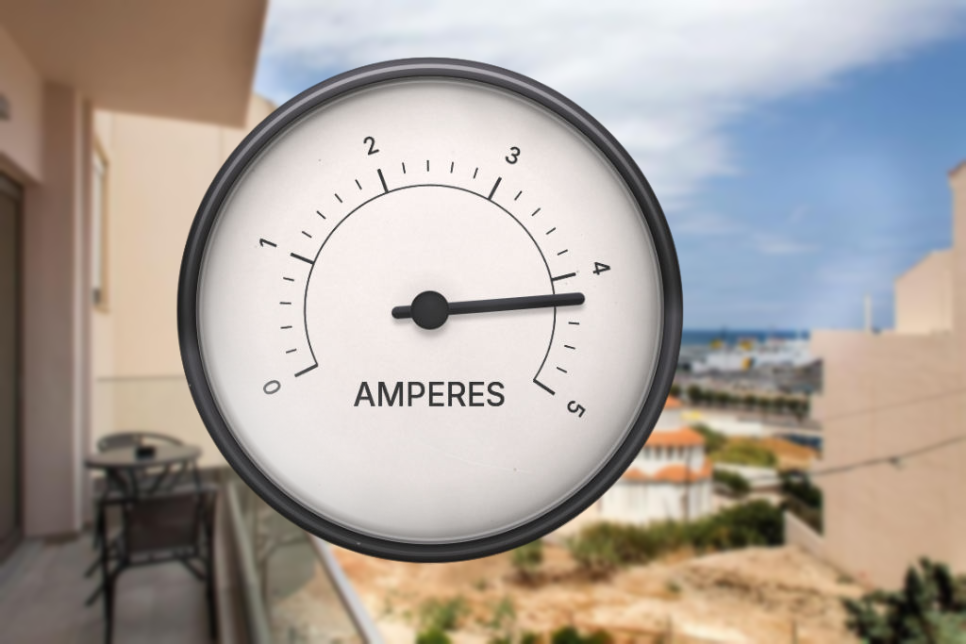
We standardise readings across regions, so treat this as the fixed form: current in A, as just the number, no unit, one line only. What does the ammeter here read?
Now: 4.2
